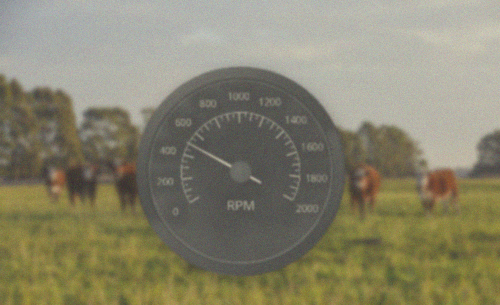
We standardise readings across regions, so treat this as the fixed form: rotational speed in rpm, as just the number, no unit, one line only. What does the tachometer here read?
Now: 500
